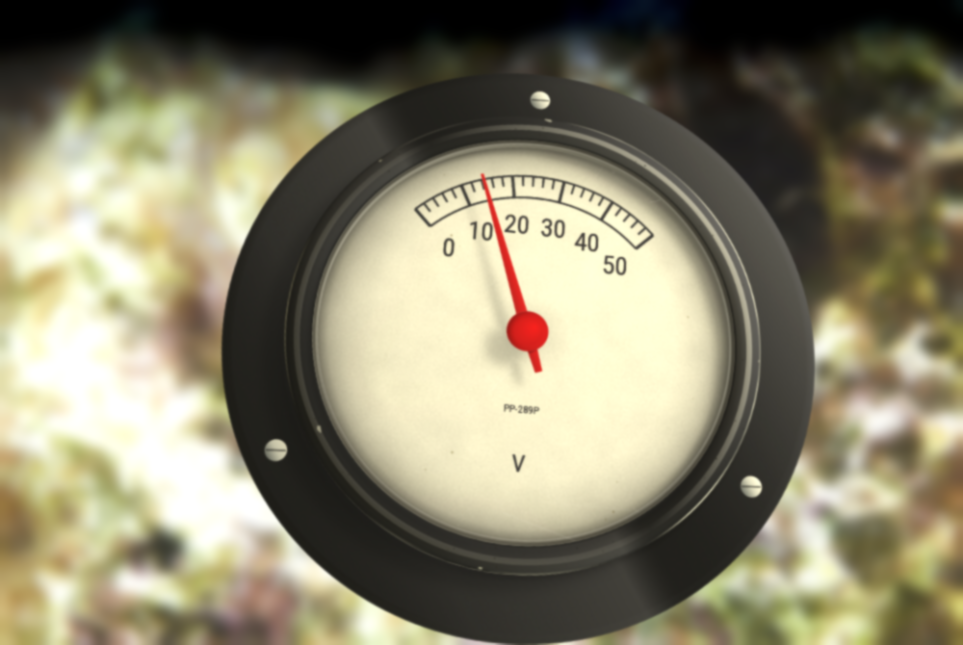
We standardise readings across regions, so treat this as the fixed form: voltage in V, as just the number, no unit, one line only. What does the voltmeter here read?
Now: 14
